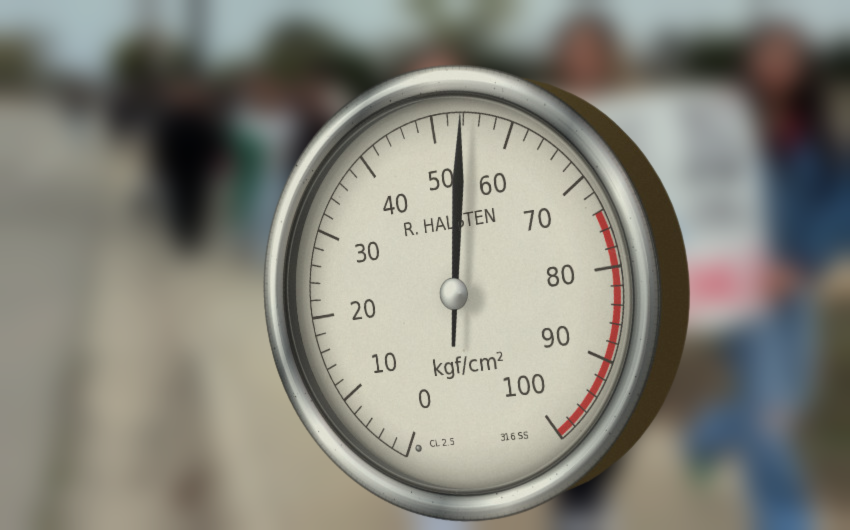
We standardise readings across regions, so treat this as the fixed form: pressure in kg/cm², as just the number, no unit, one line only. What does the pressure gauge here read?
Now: 54
